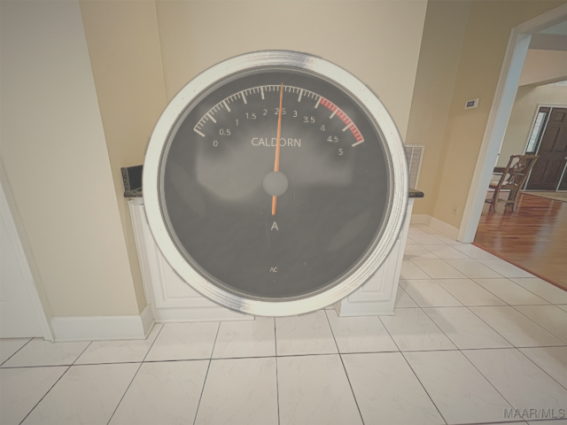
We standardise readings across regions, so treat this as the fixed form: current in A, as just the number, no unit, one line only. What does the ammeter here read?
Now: 2.5
